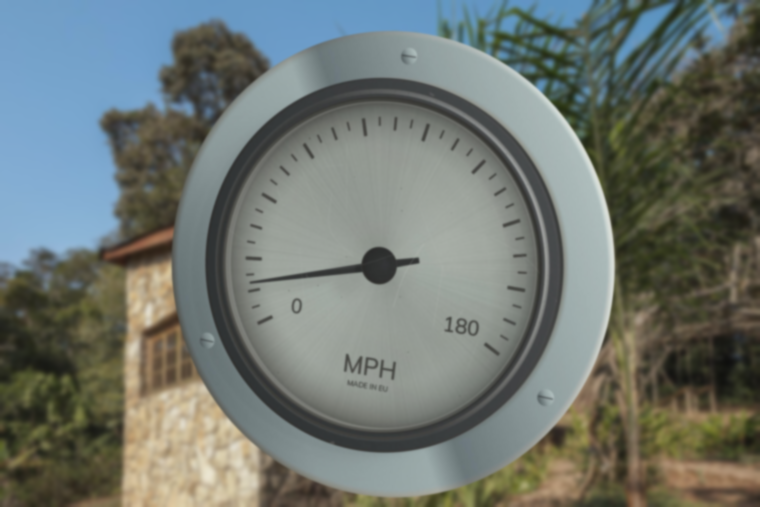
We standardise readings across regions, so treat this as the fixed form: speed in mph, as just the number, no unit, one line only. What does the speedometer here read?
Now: 12.5
